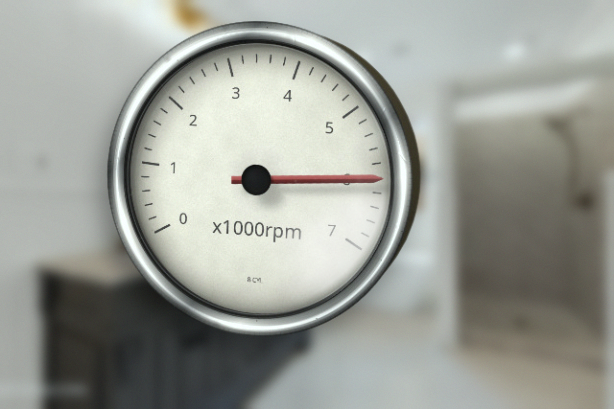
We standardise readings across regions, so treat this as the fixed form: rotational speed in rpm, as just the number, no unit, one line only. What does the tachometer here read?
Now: 6000
